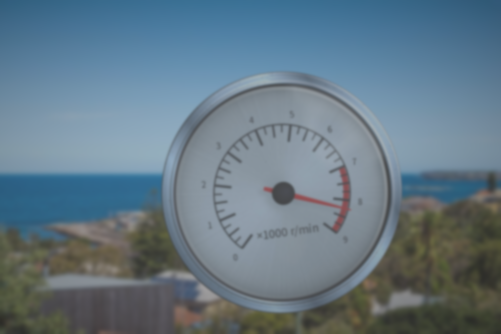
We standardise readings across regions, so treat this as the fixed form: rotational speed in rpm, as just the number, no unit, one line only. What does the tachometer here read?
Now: 8250
